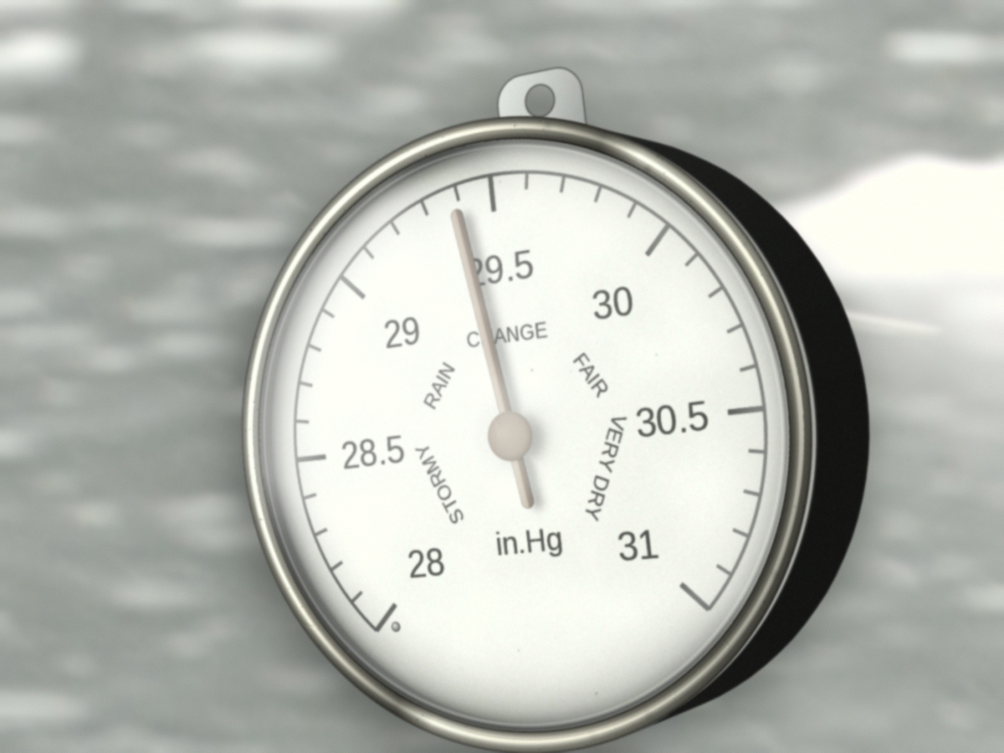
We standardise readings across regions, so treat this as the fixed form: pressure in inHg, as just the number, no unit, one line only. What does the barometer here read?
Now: 29.4
